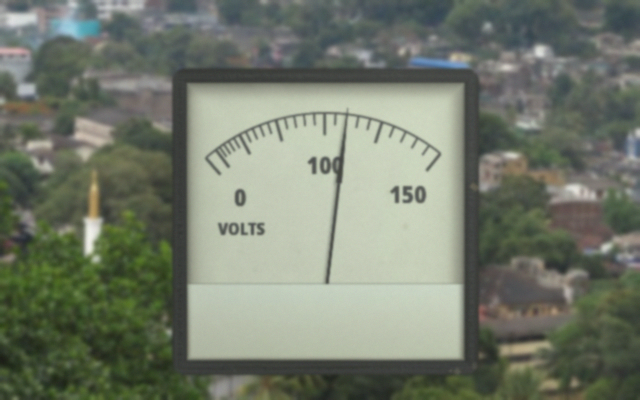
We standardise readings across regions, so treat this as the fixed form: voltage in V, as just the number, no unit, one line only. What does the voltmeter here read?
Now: 110
